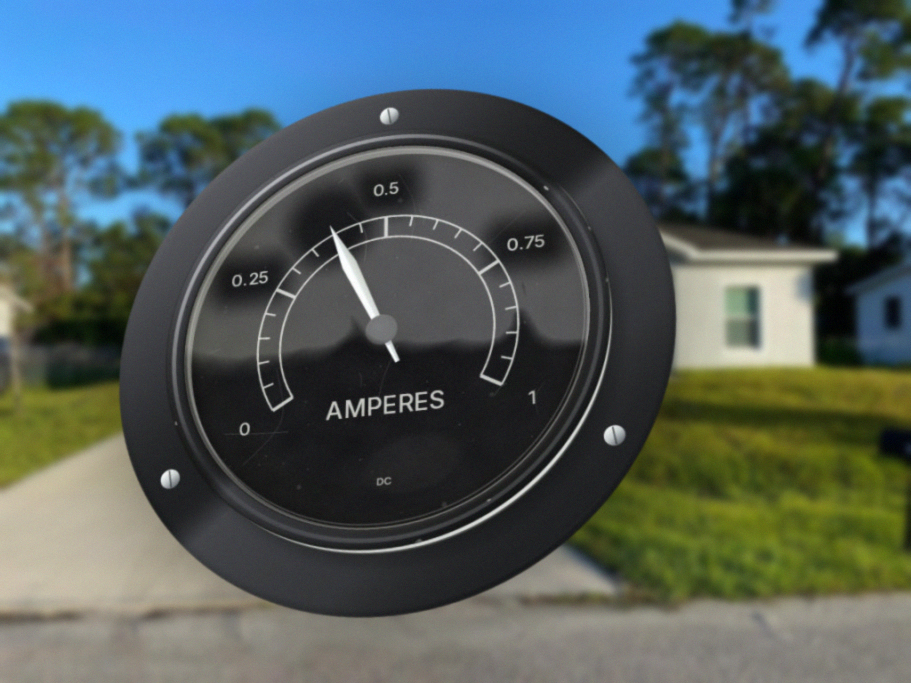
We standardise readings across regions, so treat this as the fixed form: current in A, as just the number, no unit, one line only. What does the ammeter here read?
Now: 0.4
